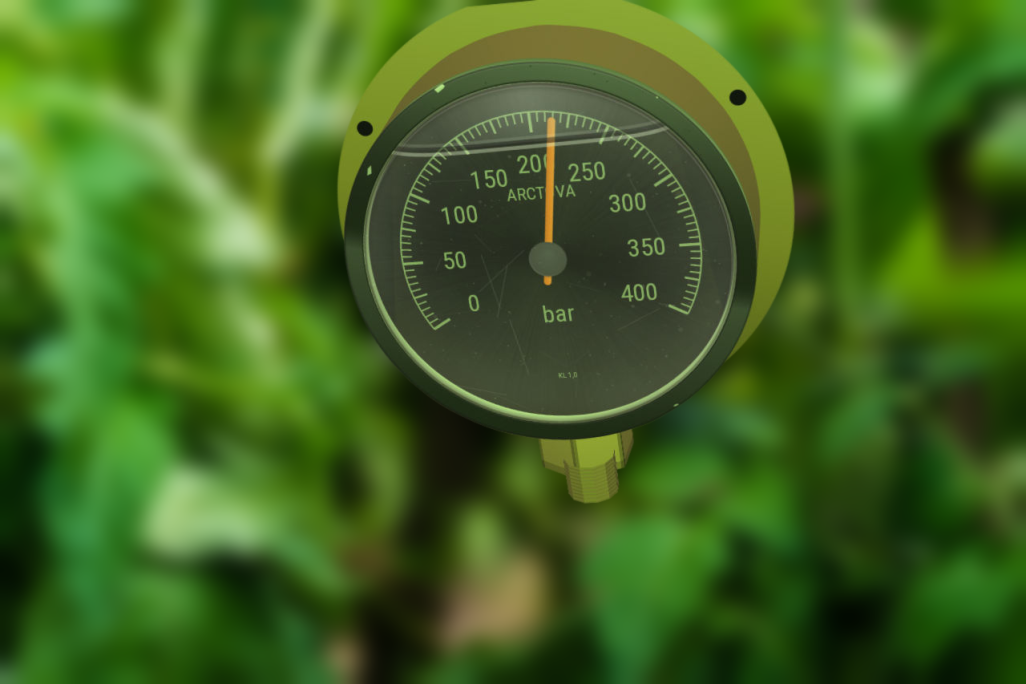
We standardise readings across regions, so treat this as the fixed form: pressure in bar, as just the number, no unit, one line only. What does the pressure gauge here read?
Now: 215
